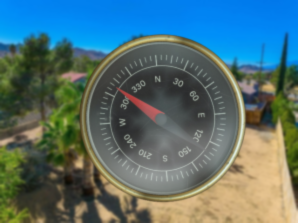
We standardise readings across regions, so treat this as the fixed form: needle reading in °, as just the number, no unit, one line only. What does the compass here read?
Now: 310
